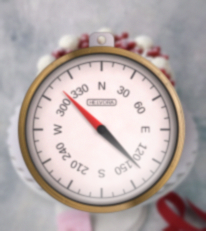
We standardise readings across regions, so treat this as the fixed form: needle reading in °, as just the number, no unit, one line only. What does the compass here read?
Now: 315
